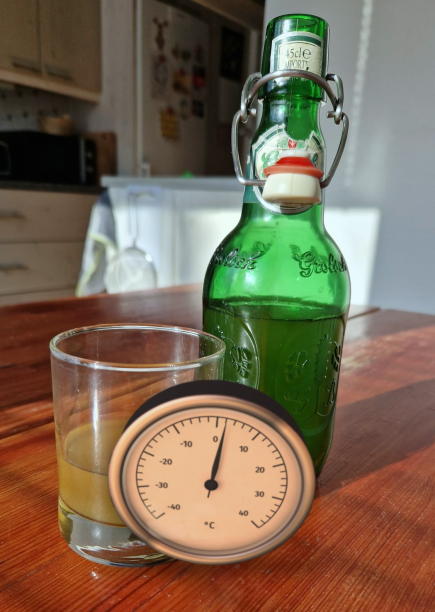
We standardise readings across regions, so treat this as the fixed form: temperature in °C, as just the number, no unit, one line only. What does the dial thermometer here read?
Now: 2
